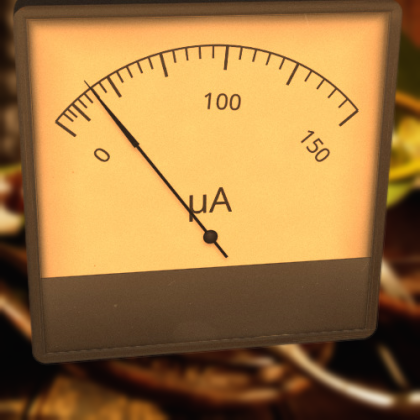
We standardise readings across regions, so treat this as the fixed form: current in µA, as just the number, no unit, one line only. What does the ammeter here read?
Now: 40
